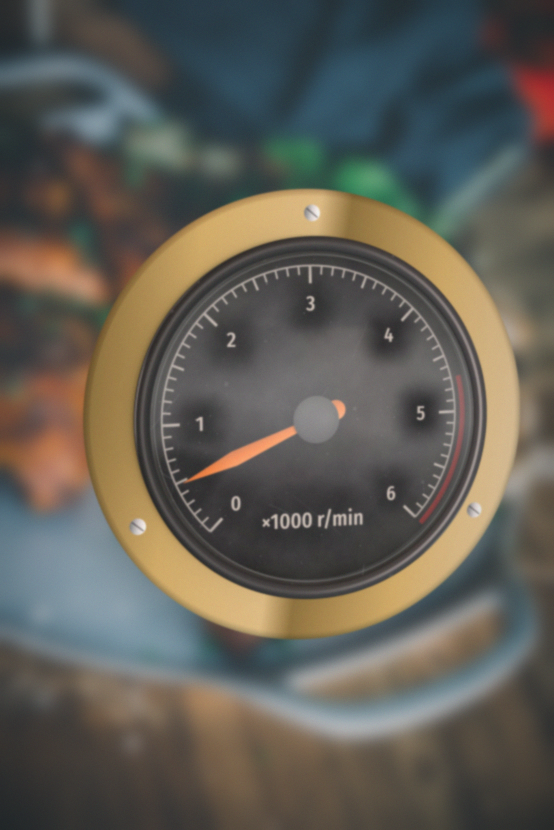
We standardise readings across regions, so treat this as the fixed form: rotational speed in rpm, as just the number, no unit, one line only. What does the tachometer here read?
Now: 500
